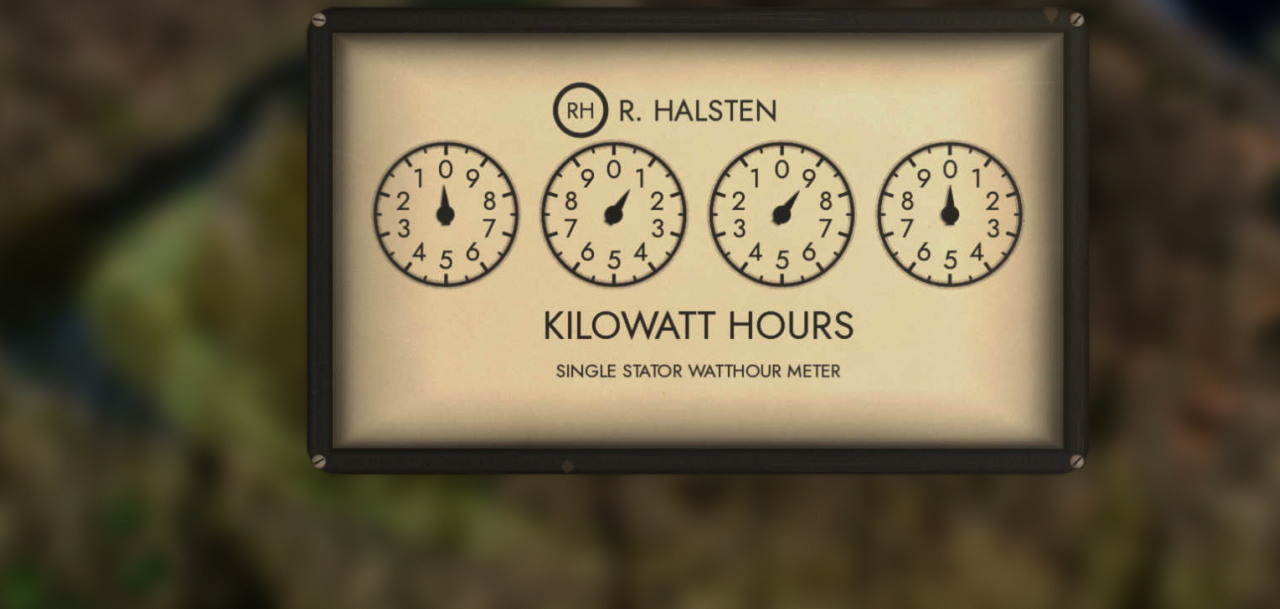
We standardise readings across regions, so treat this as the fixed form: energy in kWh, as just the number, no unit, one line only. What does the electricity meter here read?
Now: 90
